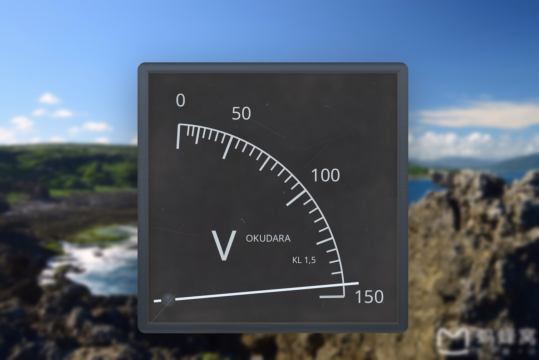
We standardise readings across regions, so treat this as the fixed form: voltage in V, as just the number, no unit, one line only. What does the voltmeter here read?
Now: 145
